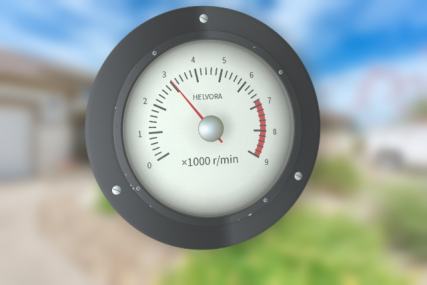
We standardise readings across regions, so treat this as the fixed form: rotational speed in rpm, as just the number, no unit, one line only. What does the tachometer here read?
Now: 3000
